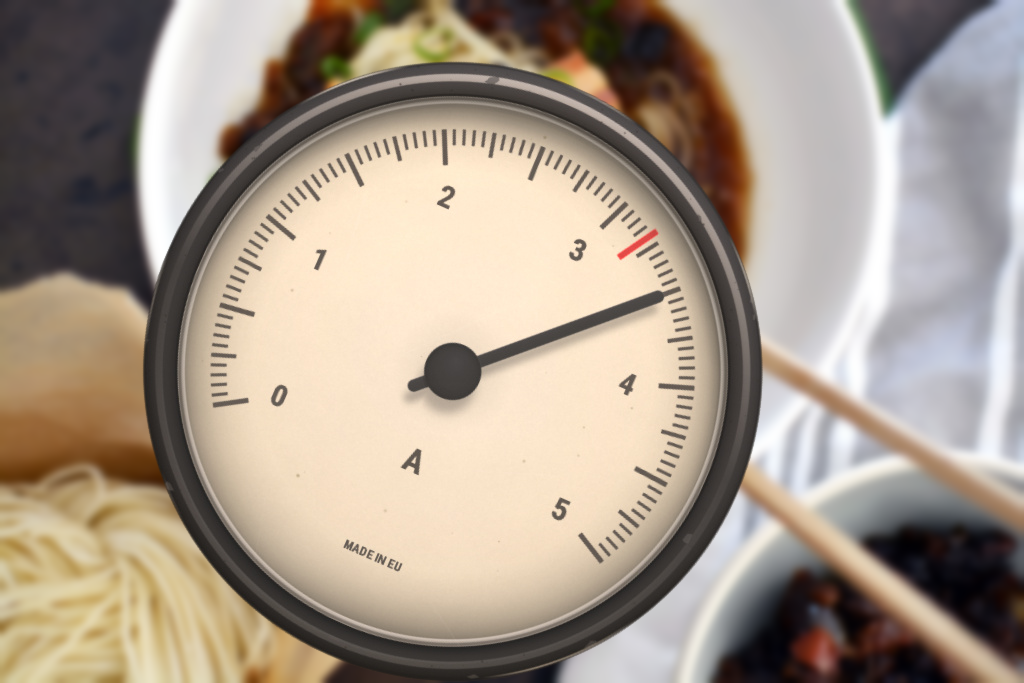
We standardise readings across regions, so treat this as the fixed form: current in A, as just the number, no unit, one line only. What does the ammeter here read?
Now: 3.5
